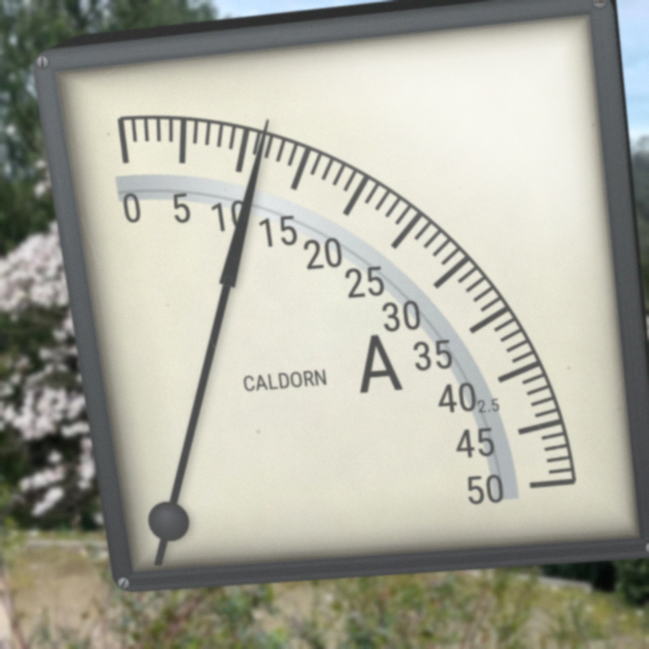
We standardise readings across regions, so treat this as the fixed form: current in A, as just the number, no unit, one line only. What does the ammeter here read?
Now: 11.5
